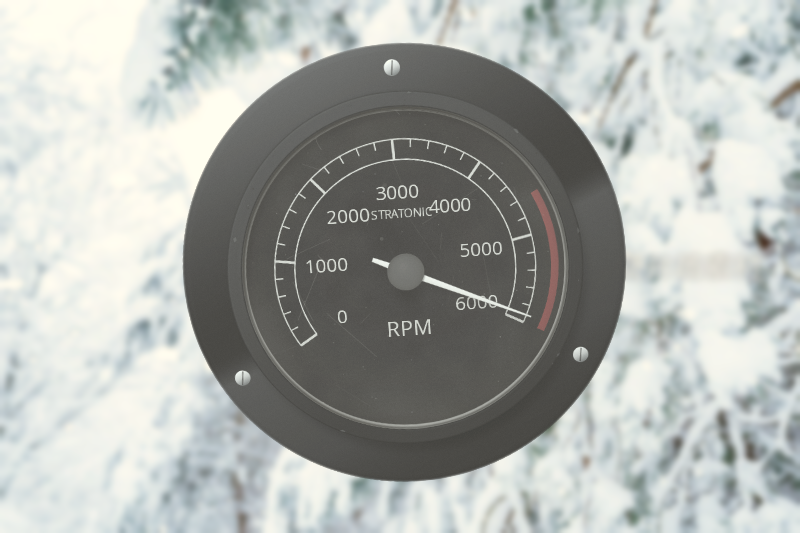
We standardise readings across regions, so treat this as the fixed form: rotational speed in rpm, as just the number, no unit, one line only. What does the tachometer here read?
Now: 5900
